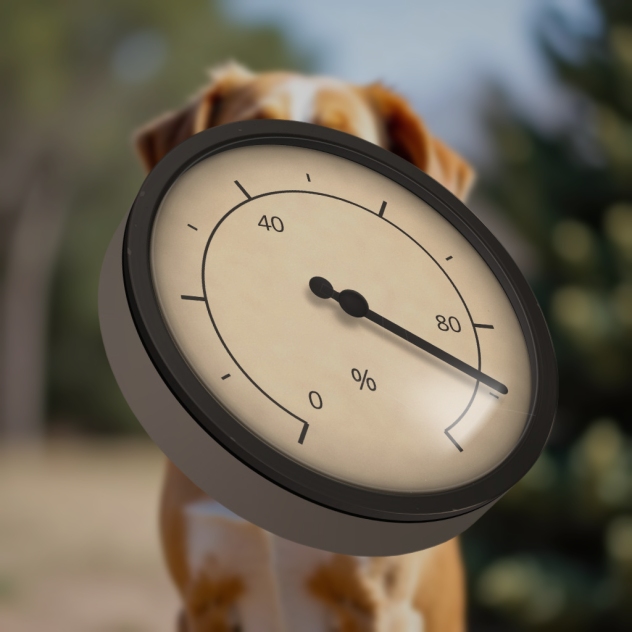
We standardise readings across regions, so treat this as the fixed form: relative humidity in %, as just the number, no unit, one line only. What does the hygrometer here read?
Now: 90
